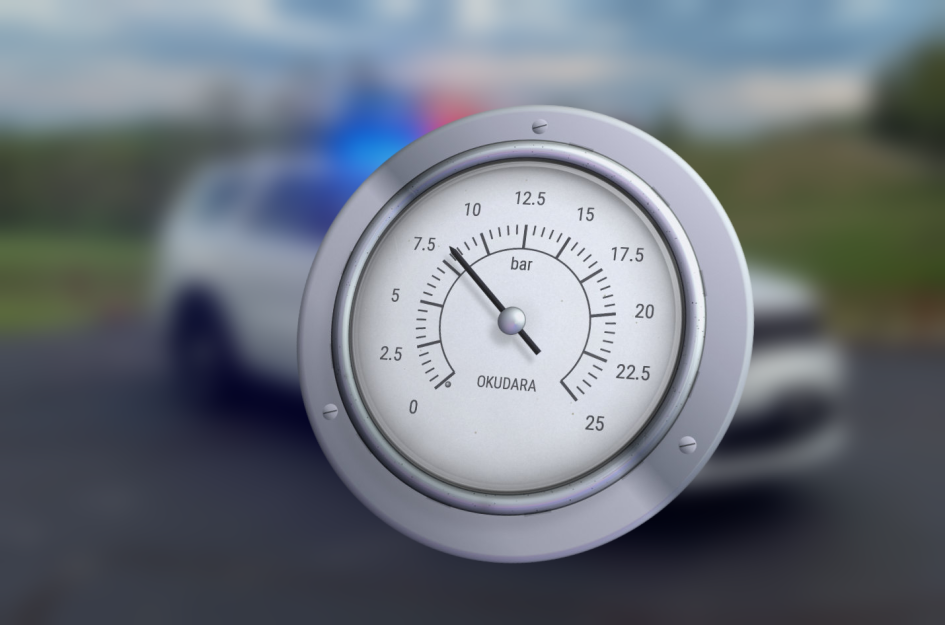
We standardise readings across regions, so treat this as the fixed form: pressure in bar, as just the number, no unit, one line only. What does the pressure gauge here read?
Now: 8.25
